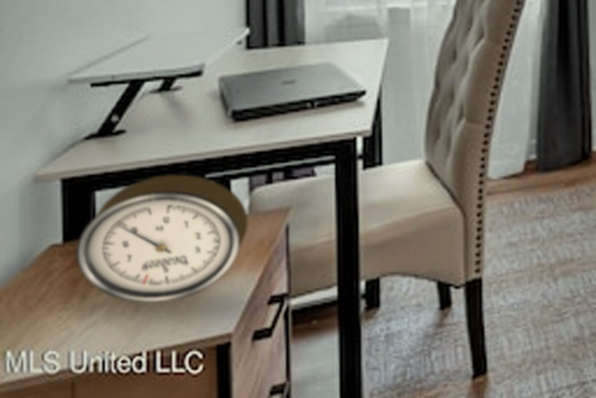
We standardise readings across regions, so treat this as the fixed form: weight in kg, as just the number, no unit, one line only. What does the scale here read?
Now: 9
